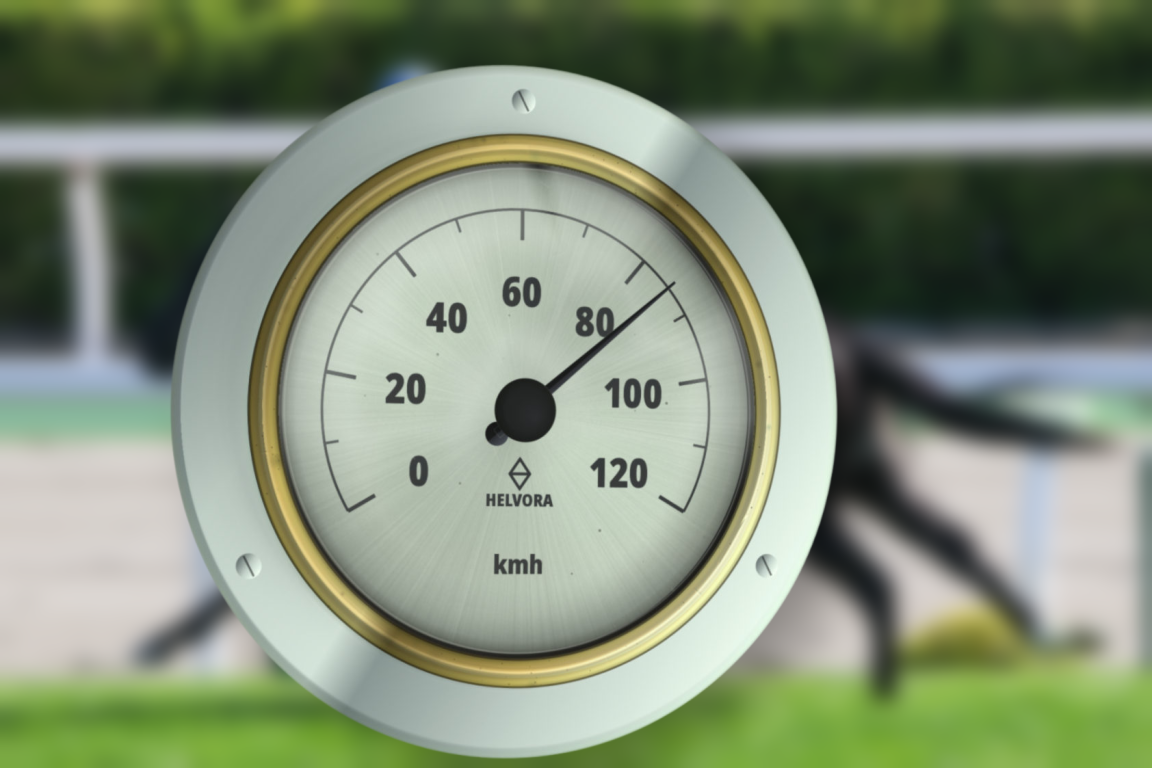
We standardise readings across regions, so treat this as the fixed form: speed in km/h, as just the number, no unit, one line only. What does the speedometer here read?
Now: 85
